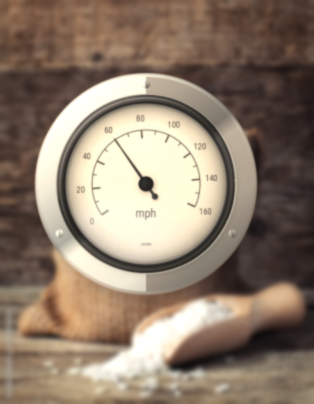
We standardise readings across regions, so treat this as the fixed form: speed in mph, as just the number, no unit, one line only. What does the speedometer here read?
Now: 60
